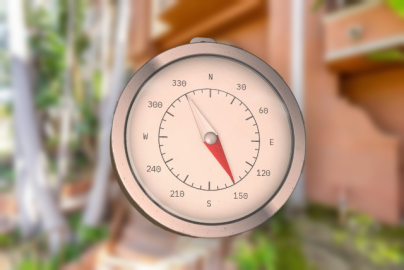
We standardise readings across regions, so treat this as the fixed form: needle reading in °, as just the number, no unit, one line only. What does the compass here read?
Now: 150
